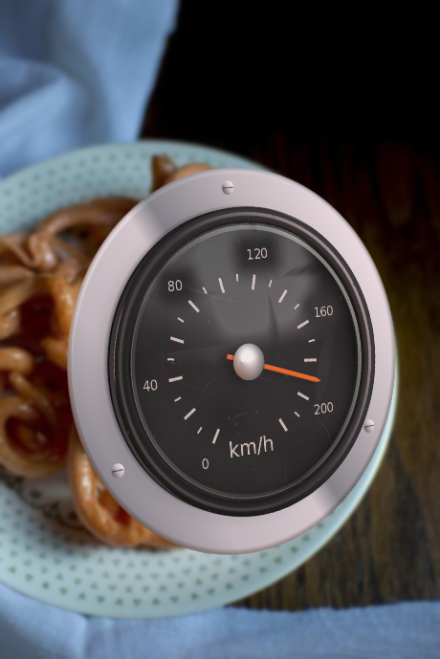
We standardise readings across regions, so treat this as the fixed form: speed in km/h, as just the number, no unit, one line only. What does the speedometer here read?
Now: 190
